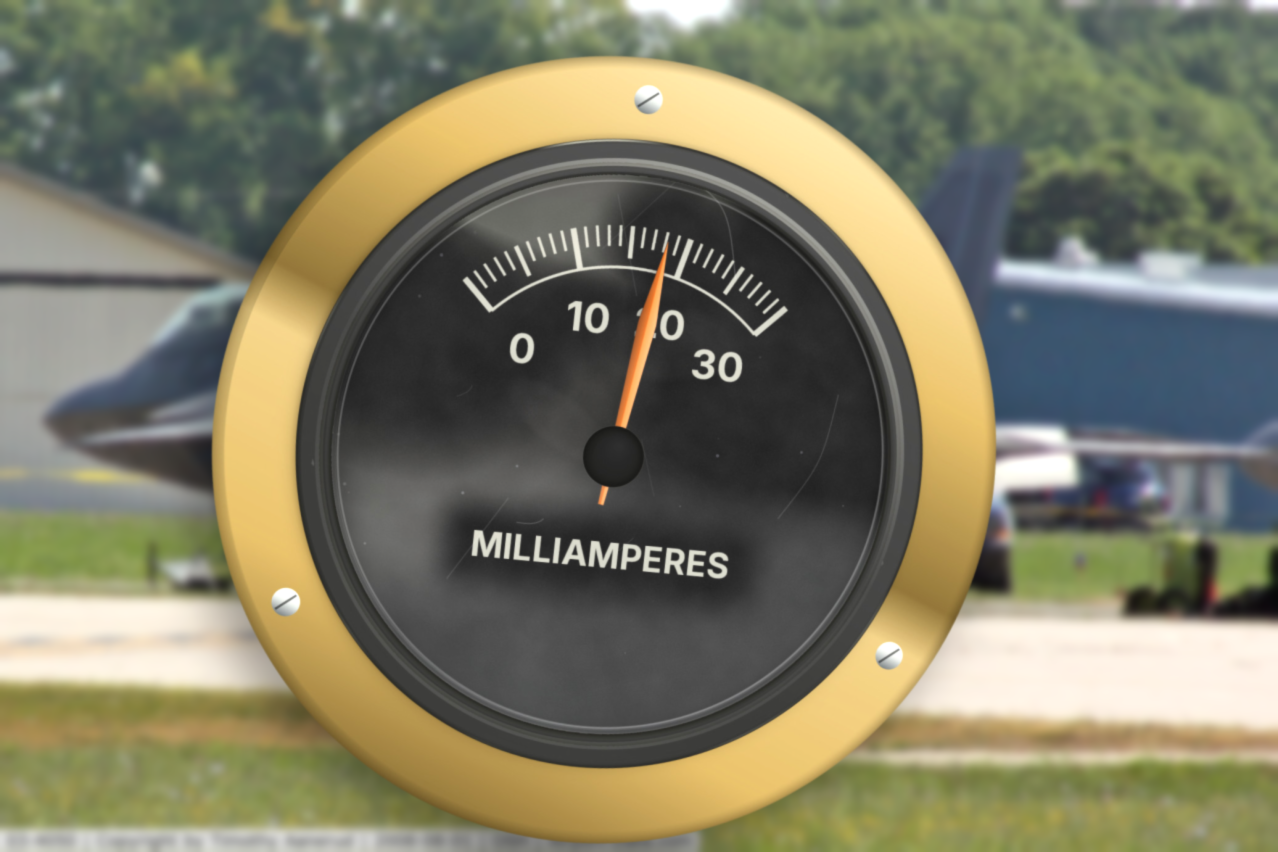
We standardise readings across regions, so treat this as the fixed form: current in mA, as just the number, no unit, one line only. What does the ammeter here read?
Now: 18
